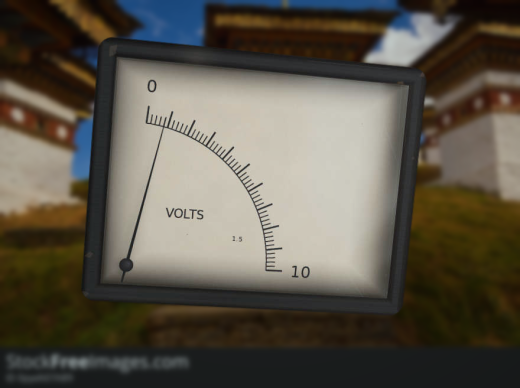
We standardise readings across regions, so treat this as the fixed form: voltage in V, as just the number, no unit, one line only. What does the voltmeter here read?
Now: 0.8
